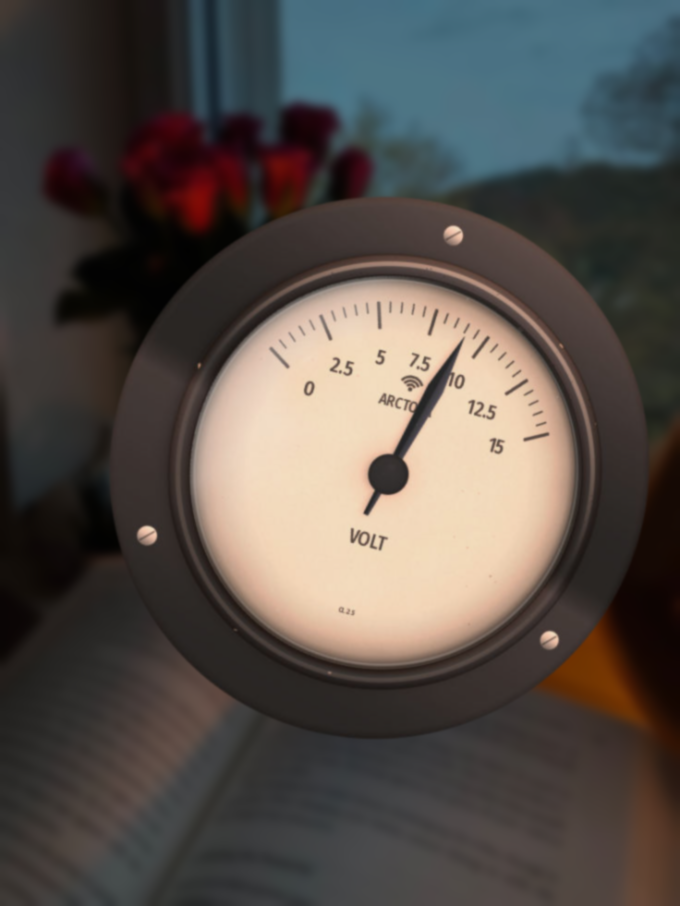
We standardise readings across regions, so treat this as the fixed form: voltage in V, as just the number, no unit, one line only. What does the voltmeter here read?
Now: 9
